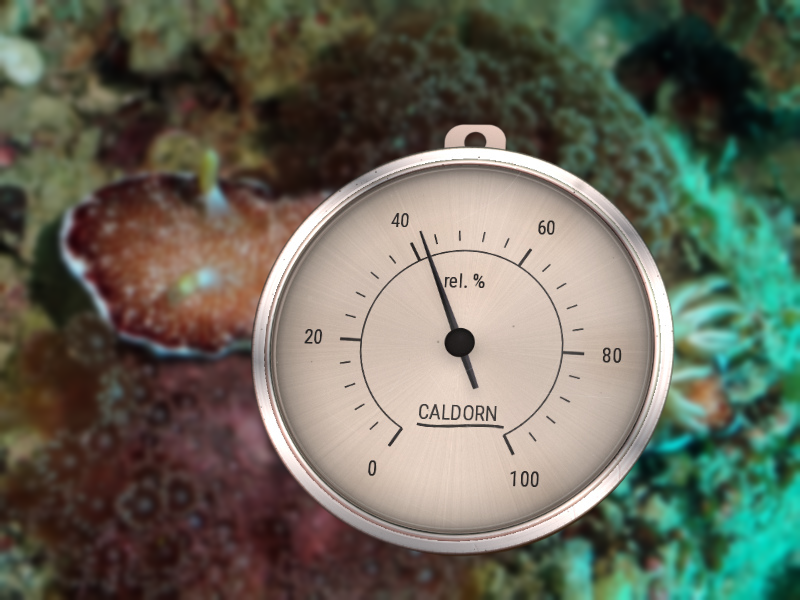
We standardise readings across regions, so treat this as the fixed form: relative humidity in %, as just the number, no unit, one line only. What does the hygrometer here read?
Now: 42
